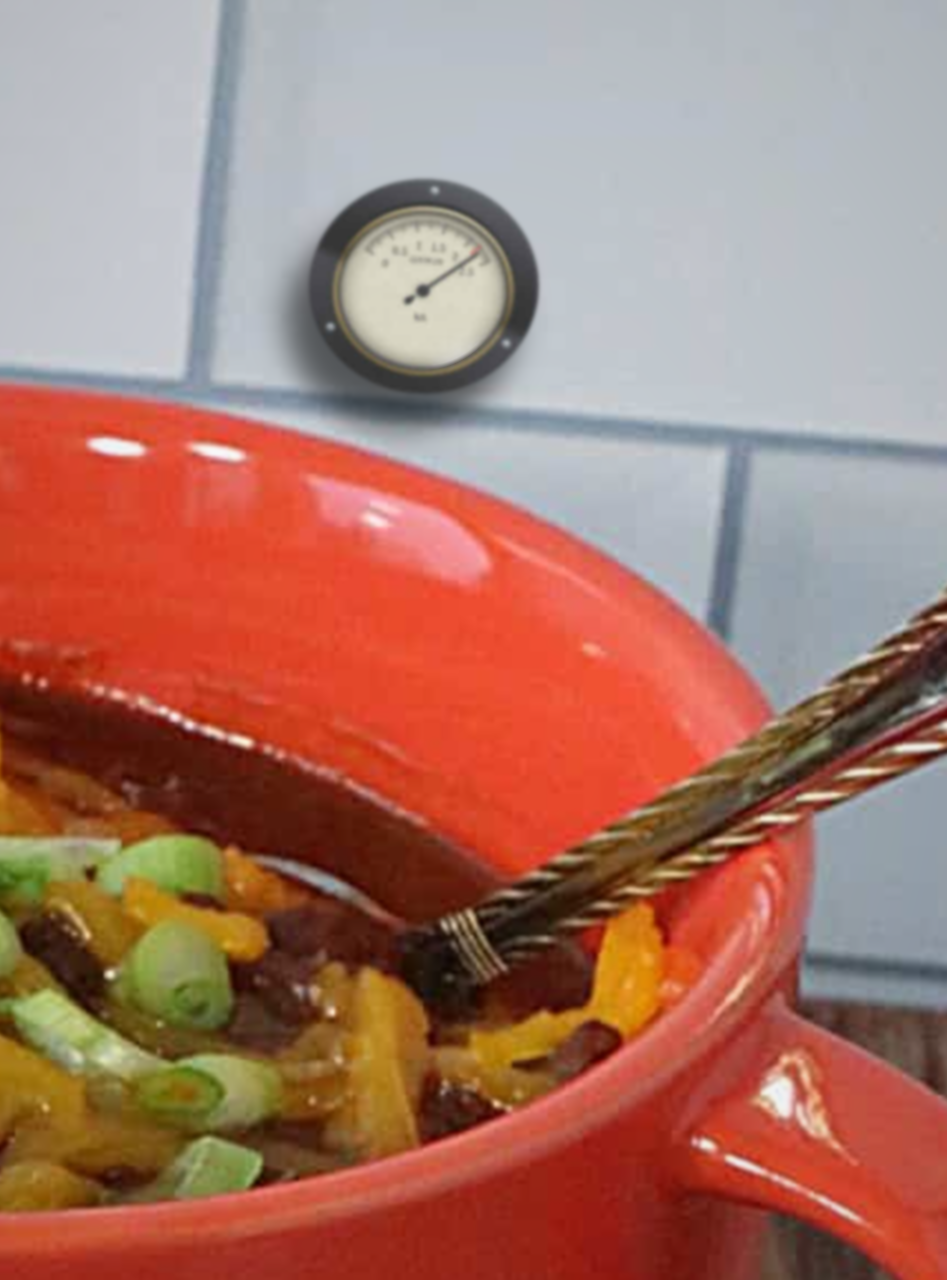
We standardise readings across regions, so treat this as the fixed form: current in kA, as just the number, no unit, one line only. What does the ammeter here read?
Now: 2.25
